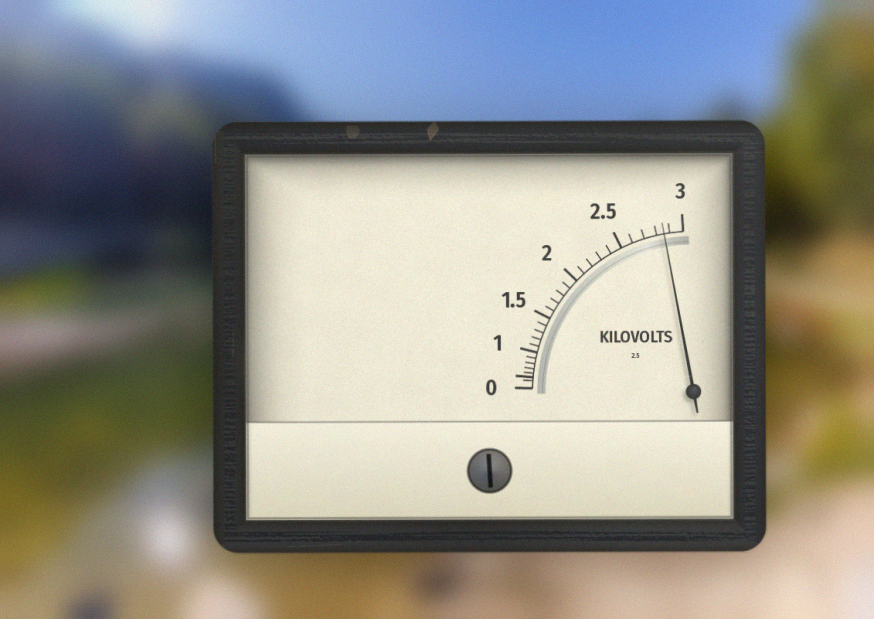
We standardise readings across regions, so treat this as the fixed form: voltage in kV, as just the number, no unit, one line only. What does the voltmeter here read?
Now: 2.85
